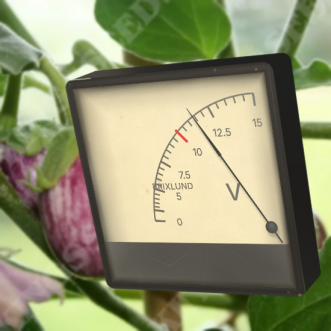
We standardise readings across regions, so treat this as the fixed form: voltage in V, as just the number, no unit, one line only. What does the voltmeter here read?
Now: 11.5
